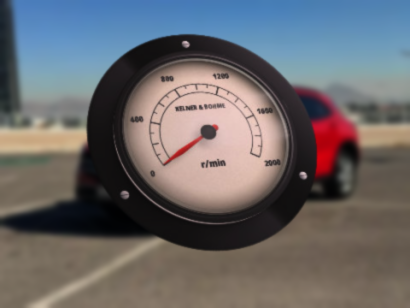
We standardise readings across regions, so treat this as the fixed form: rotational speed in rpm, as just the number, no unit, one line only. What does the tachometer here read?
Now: 0
